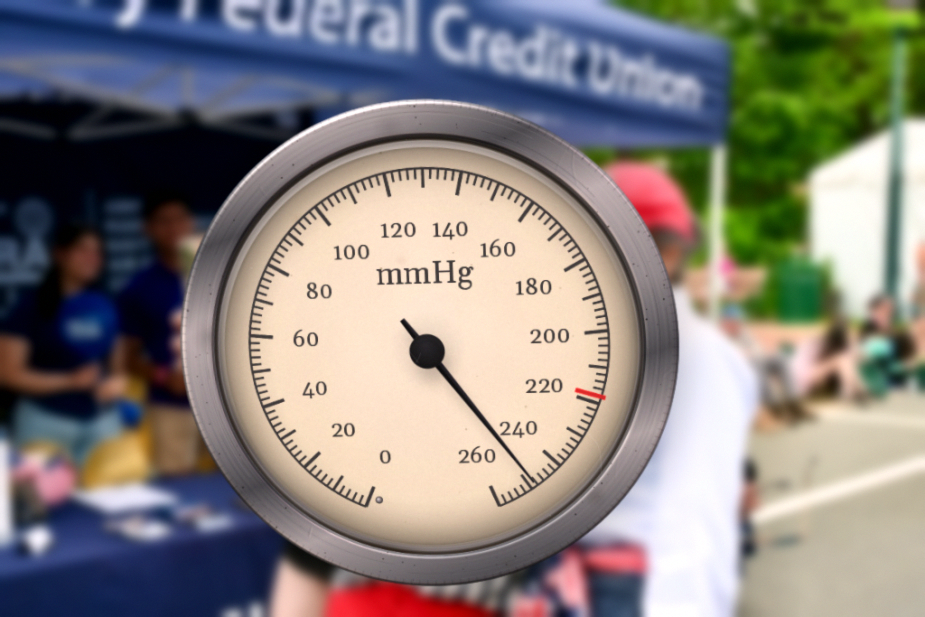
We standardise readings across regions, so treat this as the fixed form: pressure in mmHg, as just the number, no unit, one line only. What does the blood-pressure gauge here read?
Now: 248
